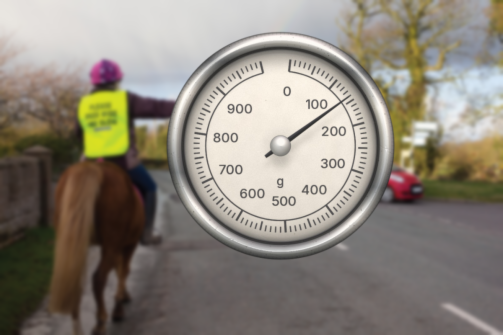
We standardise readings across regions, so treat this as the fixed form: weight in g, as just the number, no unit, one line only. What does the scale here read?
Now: 140
